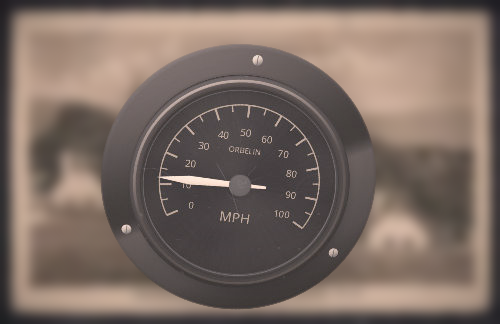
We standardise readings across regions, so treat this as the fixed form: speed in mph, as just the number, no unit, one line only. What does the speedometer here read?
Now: 12.5
